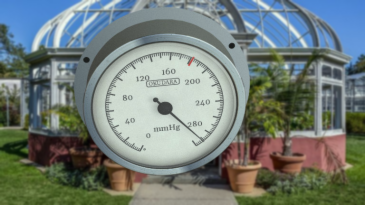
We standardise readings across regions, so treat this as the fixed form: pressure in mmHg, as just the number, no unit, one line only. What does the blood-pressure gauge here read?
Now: 290
